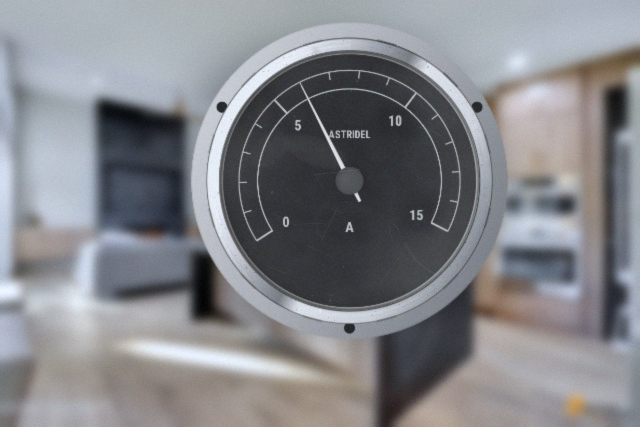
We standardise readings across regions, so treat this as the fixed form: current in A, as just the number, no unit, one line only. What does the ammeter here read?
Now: 6
